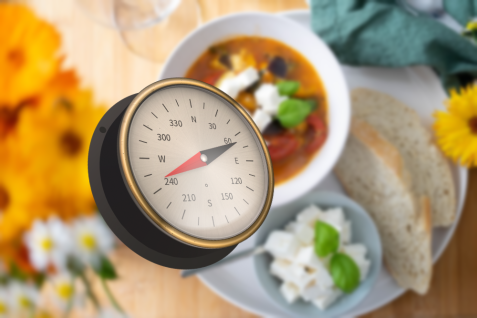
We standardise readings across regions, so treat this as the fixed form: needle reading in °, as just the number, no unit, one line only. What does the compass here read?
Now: 247.5
